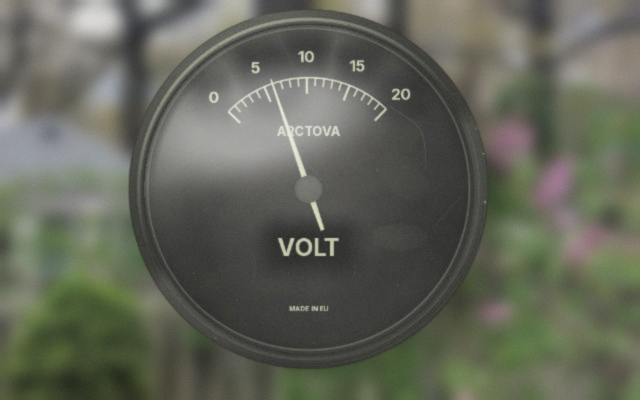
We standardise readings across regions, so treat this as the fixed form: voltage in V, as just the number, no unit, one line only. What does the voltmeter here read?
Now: 6
